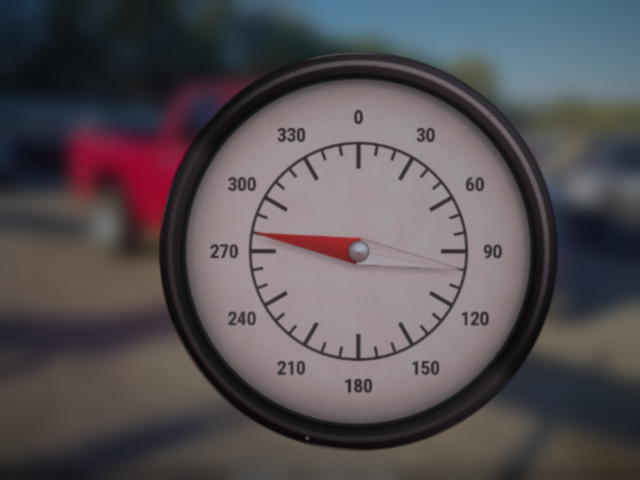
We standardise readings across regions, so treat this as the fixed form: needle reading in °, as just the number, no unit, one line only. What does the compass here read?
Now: 280
